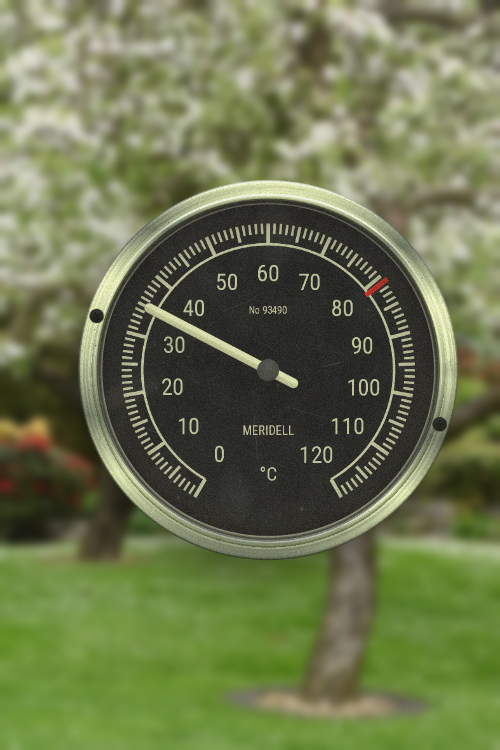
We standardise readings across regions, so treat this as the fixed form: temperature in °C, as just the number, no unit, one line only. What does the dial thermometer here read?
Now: 35
